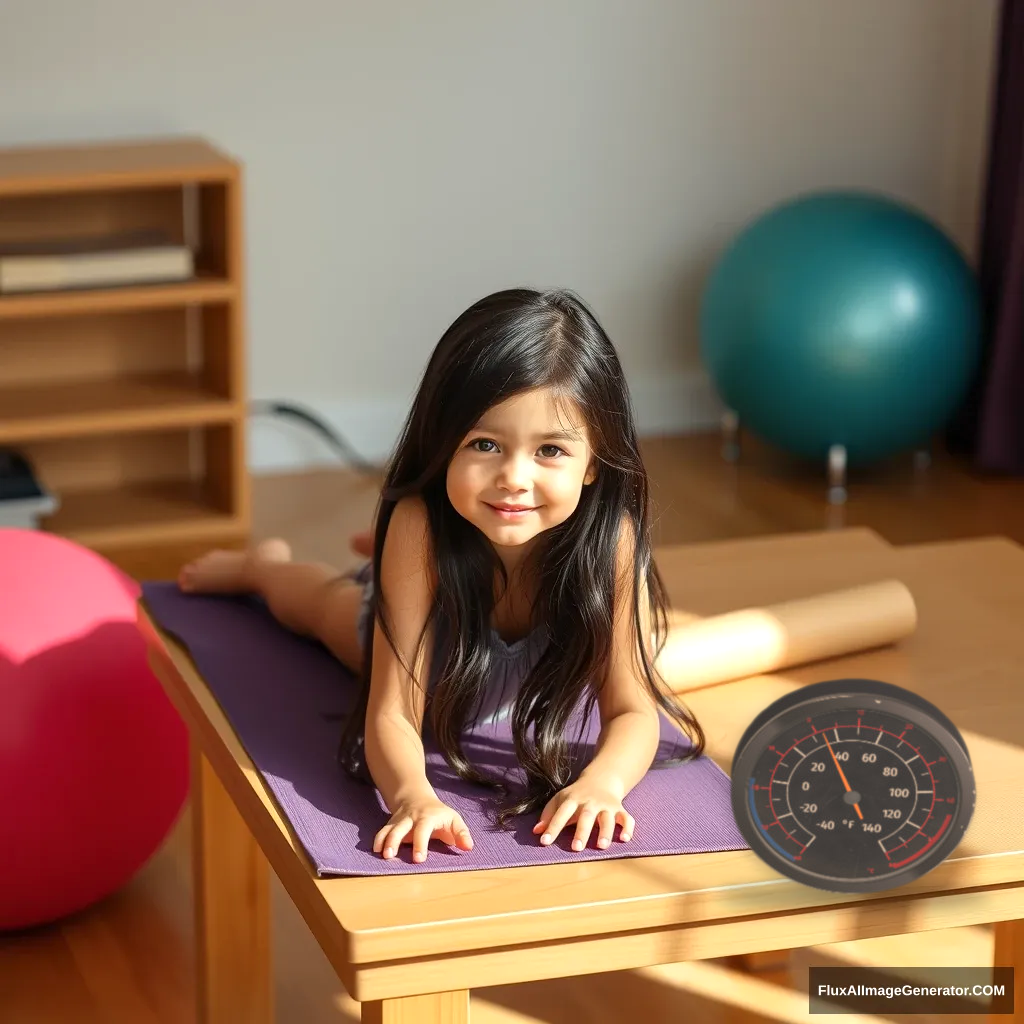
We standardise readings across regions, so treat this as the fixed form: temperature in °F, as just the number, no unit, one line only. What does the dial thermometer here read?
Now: 35
